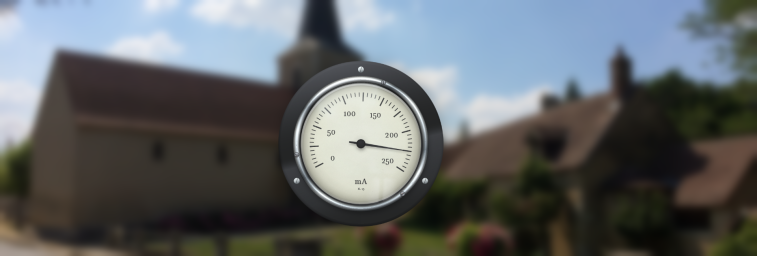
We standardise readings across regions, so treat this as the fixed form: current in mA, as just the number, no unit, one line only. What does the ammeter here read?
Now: 225
